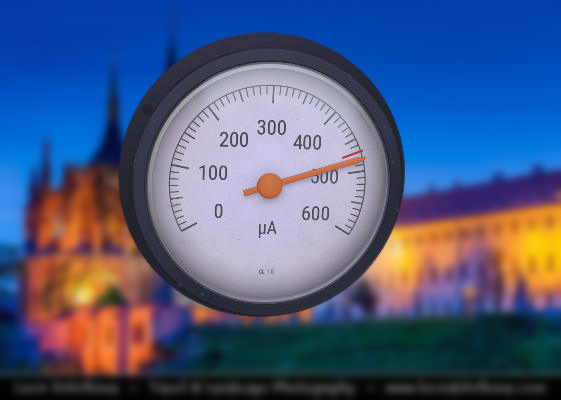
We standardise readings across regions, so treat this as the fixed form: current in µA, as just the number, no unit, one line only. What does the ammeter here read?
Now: 480
